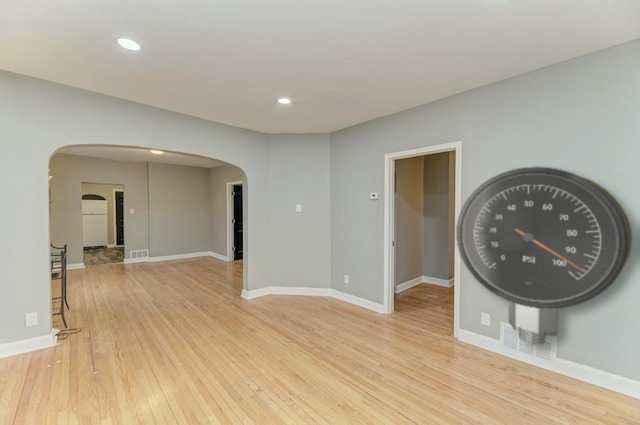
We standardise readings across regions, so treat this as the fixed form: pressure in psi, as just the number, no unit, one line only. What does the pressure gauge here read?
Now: 96
